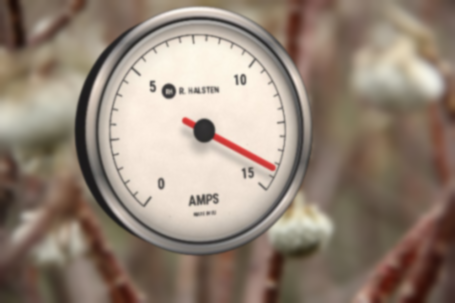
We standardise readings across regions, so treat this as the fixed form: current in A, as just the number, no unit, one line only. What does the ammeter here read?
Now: 14.25
